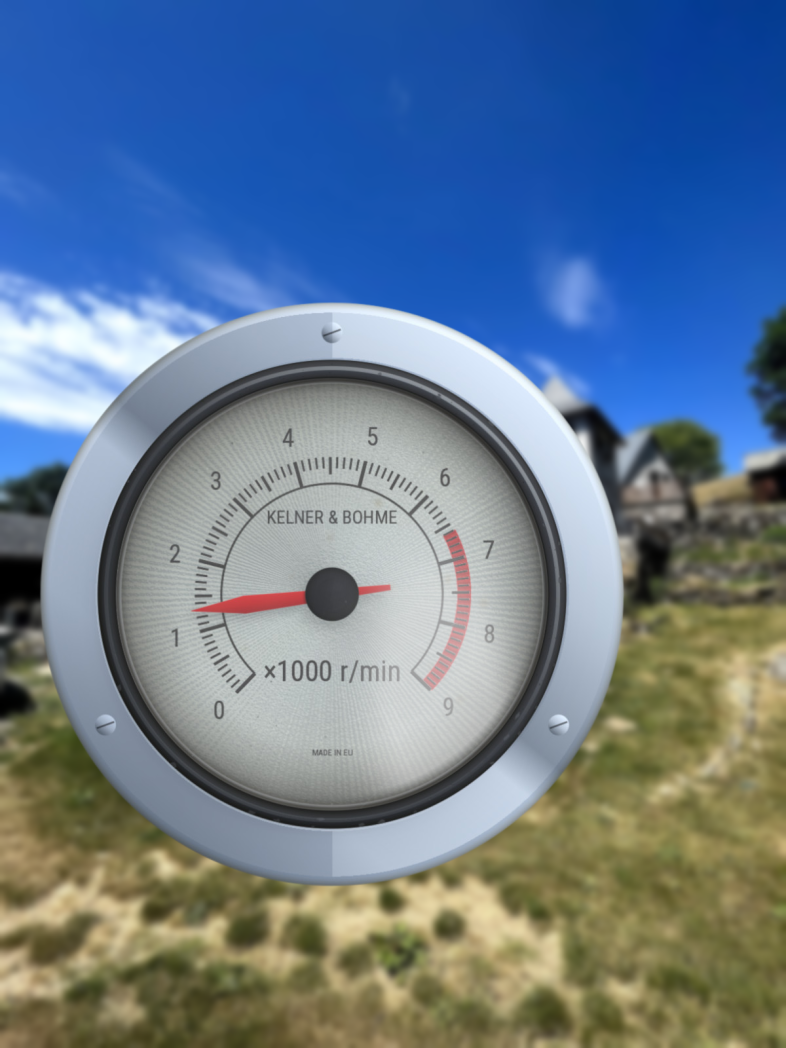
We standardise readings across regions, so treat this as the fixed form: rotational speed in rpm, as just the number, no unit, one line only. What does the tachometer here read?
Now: 1300
